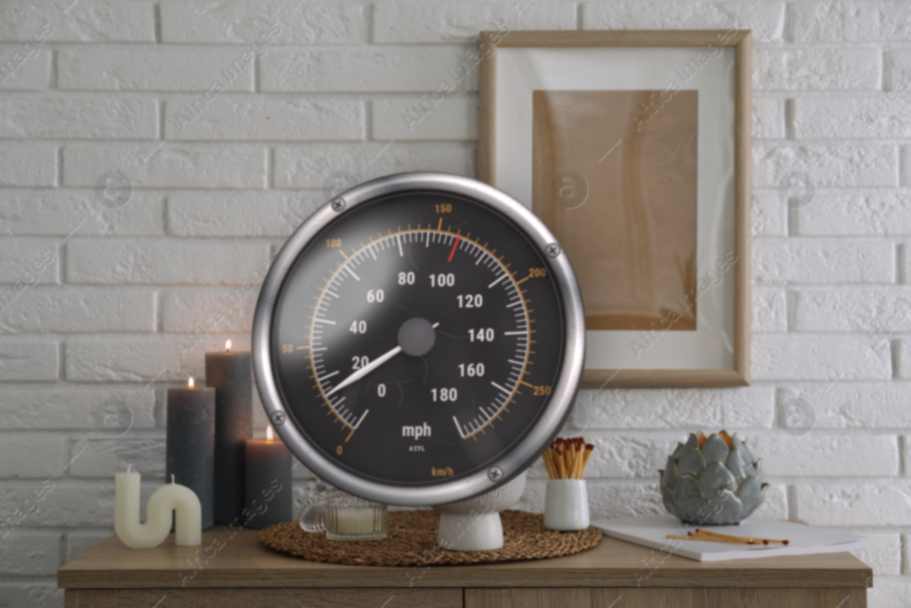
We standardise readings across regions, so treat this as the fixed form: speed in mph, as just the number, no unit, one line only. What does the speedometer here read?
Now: 14
